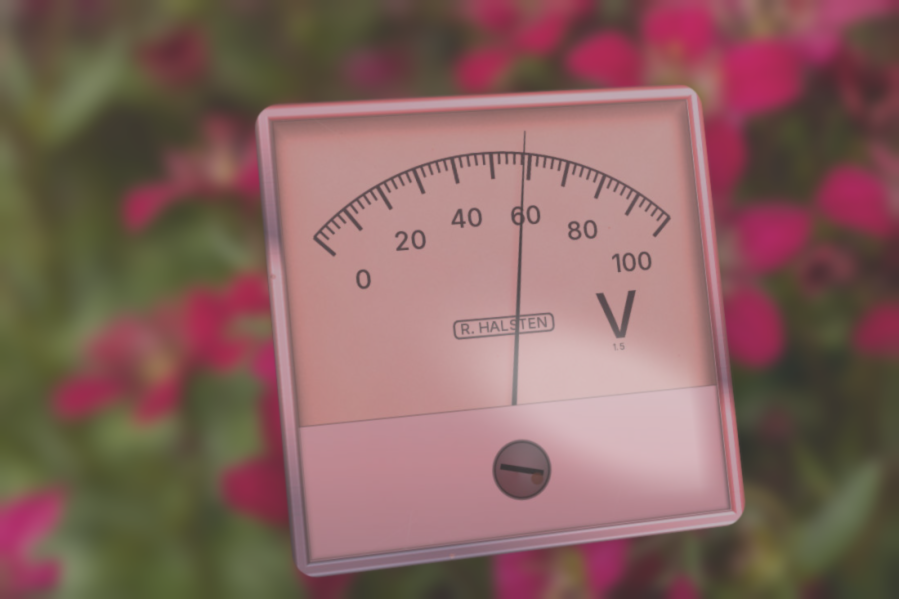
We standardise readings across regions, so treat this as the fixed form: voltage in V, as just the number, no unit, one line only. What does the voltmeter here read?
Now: 58
